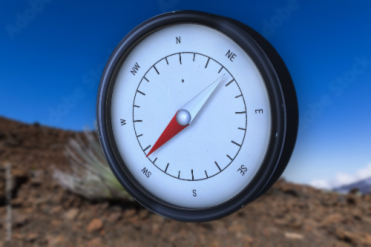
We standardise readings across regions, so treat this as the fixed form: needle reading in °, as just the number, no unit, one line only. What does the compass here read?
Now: 232.5
